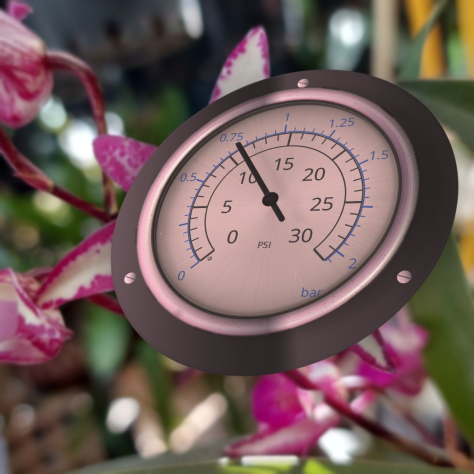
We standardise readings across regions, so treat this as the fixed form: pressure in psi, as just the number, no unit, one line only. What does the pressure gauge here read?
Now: 11
